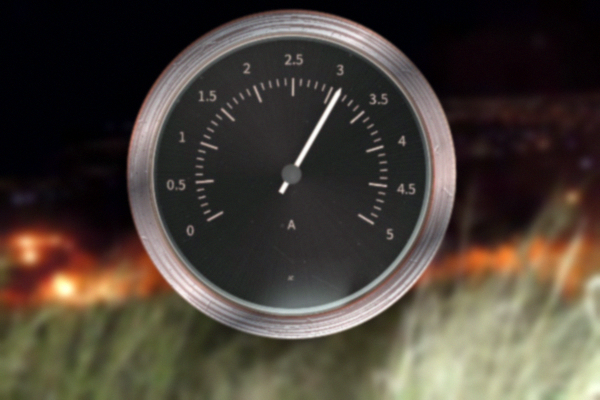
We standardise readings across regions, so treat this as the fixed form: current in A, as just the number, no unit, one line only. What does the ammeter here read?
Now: 3.1
